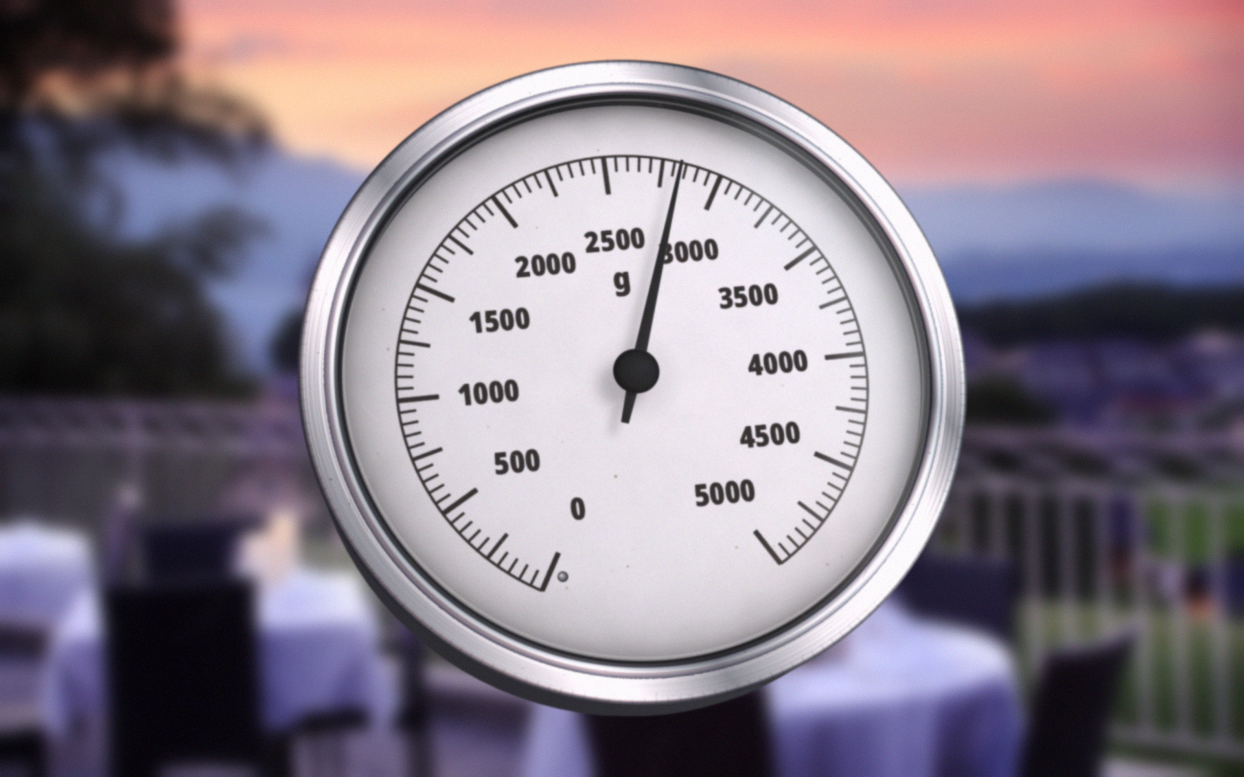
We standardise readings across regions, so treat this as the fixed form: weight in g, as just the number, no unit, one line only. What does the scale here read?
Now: 2825
